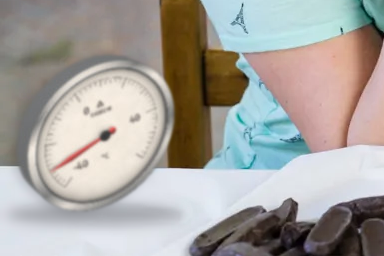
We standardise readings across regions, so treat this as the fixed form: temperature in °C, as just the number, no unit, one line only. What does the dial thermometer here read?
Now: -30
